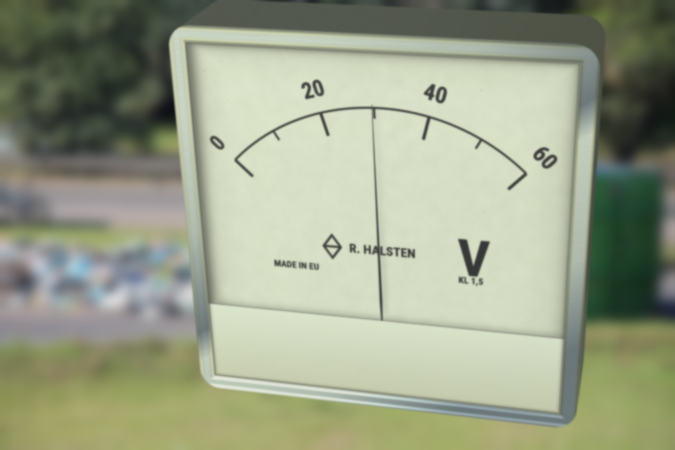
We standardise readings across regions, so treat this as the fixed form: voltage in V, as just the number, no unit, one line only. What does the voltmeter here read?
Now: 30
